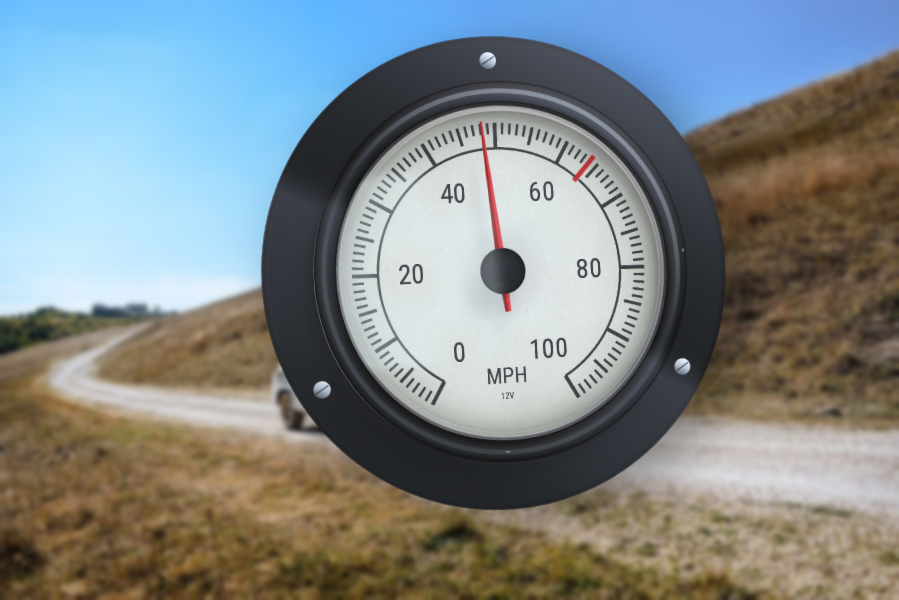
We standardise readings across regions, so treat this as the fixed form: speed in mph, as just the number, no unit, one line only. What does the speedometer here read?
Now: 48
